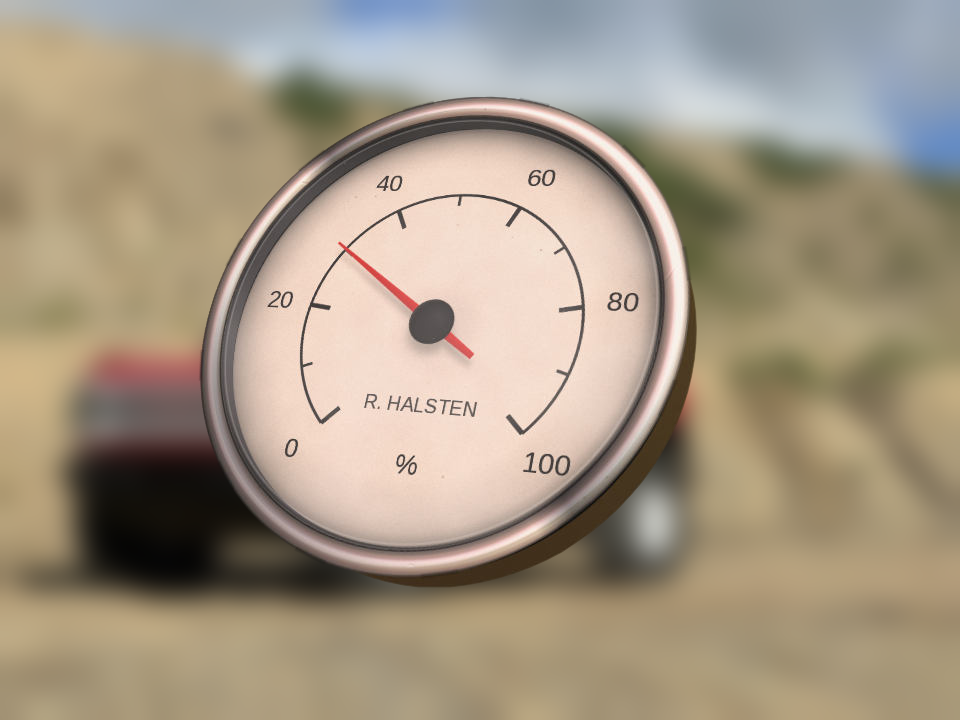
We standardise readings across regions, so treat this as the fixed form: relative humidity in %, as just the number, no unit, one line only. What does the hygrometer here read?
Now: 30
